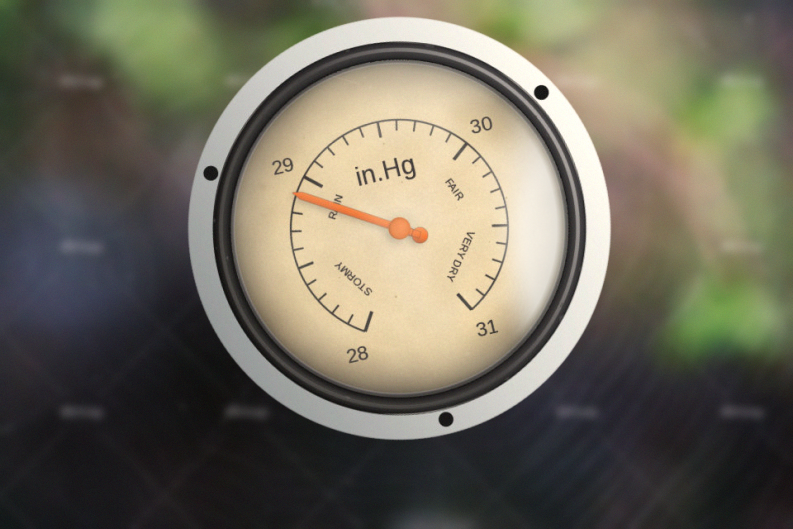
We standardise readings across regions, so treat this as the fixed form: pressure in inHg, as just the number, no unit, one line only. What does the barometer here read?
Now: 28.9
